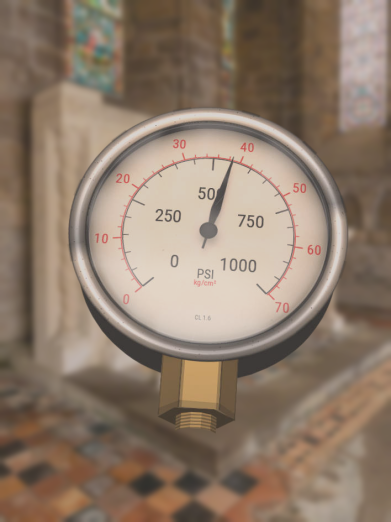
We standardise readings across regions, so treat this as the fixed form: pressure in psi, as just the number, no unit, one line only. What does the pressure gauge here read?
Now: 550
